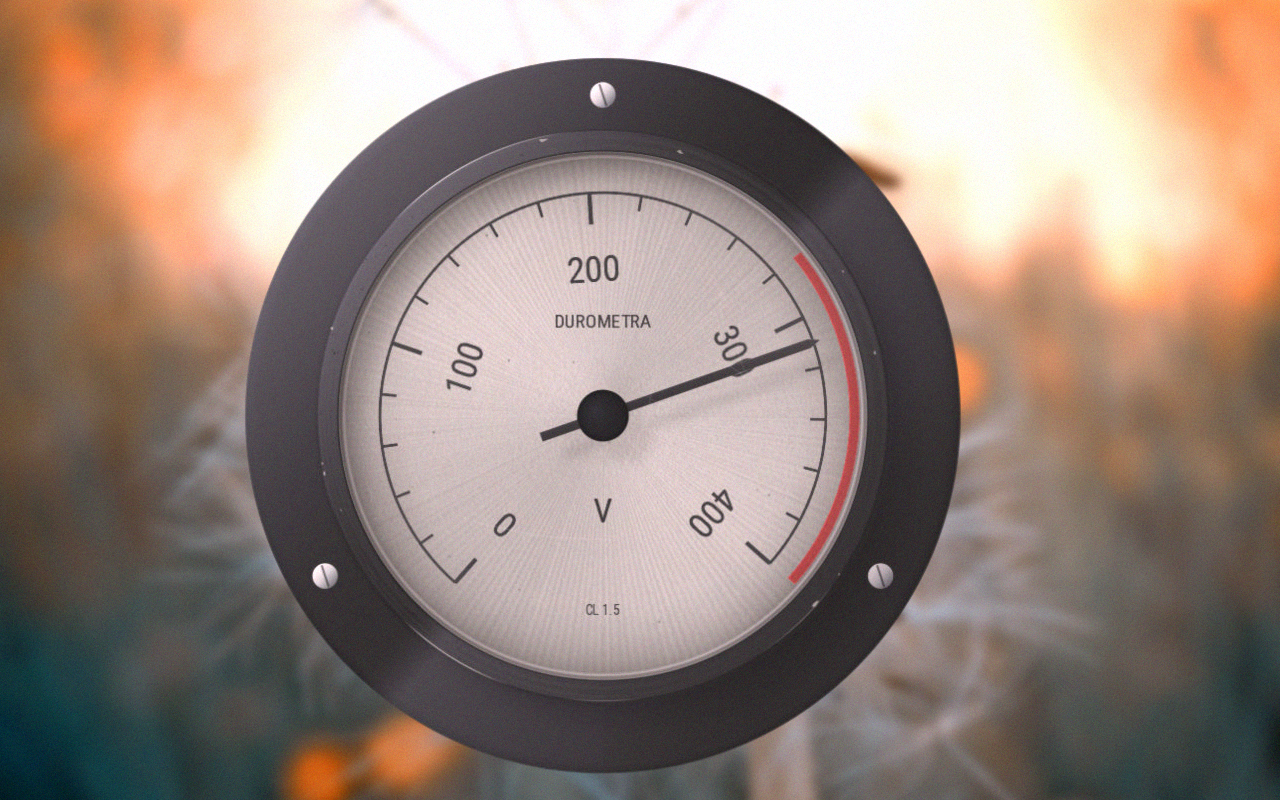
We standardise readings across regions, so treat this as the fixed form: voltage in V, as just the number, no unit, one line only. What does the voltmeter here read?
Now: 310
